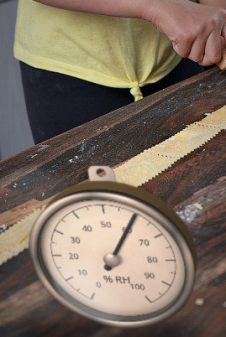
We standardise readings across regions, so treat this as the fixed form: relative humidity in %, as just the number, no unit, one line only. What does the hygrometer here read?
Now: 60
